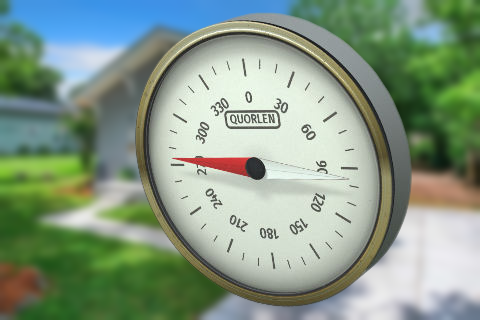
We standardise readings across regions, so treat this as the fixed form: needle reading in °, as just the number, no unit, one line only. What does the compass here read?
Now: 275
